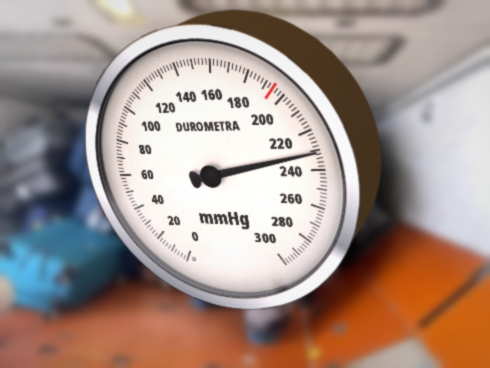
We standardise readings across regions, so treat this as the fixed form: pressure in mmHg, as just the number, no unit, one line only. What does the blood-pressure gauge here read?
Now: 230
